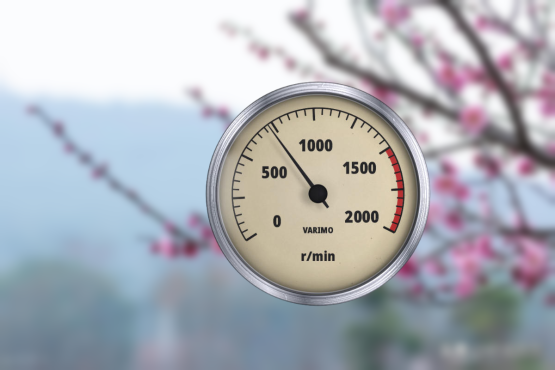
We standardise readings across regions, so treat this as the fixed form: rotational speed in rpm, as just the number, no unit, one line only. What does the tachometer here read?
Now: 725
